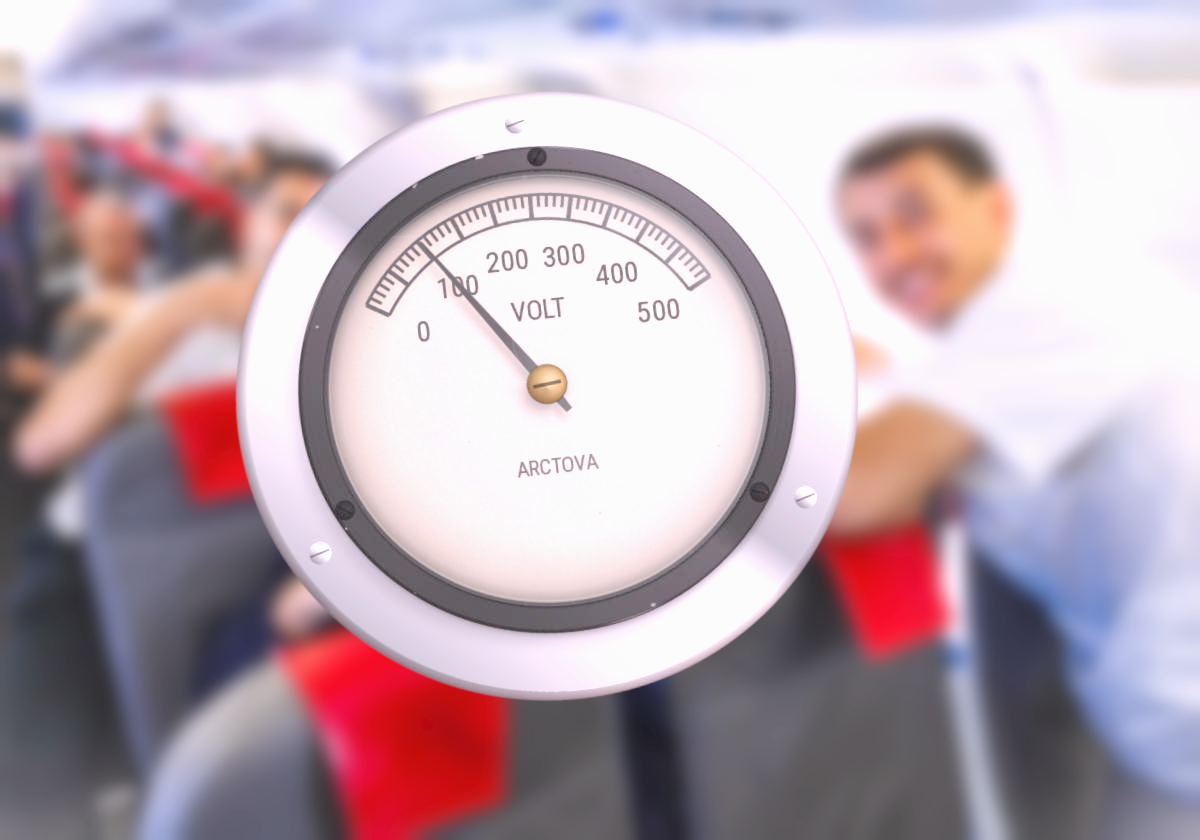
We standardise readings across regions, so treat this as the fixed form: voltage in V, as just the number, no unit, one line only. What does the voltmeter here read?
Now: 100
